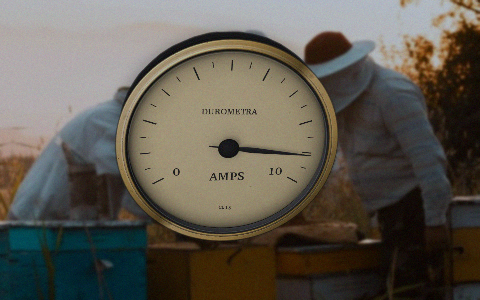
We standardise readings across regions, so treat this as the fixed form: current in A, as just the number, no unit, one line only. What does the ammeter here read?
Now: 9
